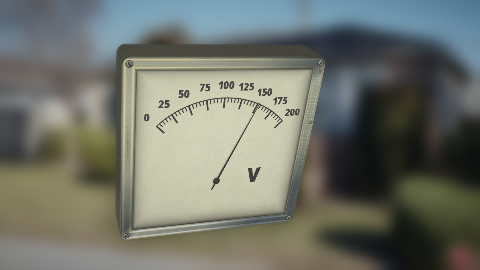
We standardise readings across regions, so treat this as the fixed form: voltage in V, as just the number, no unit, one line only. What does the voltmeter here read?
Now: 150
